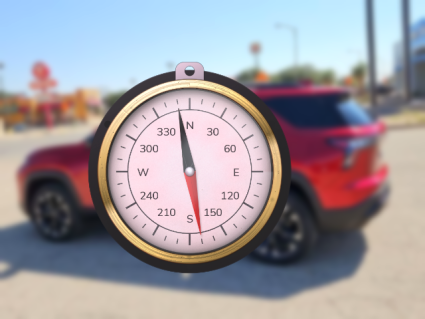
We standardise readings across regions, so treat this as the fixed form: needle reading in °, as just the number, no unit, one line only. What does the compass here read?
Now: 170
